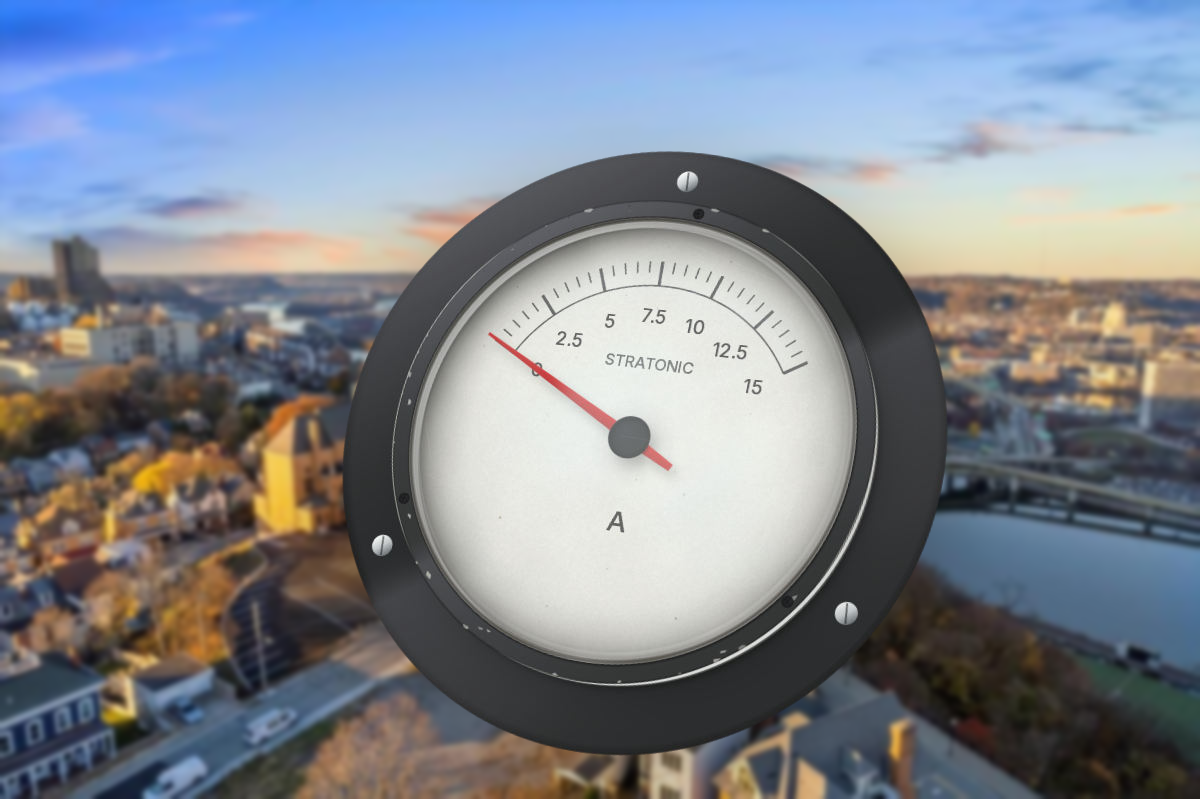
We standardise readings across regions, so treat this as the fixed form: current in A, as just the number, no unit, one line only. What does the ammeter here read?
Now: 0
